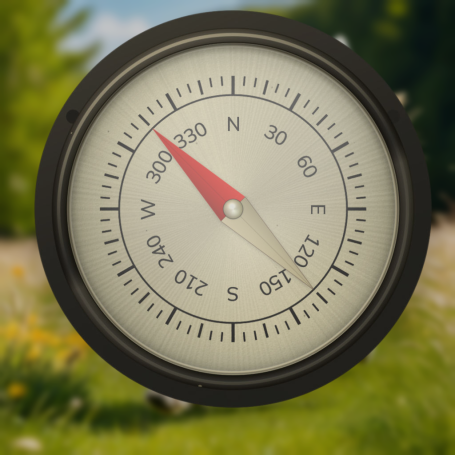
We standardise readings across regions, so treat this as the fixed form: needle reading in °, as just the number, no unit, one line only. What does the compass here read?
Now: 315
